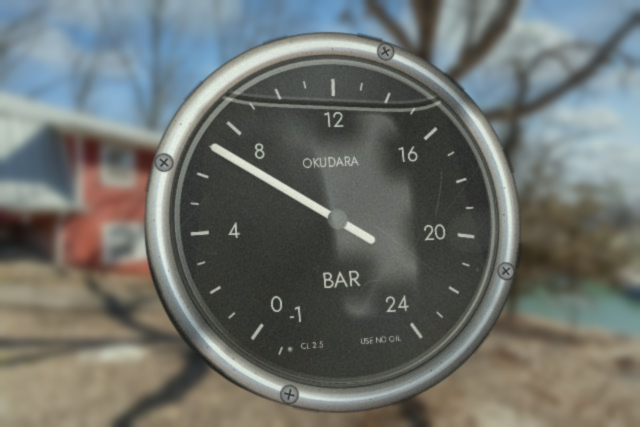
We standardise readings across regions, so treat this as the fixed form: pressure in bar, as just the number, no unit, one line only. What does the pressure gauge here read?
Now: 7
